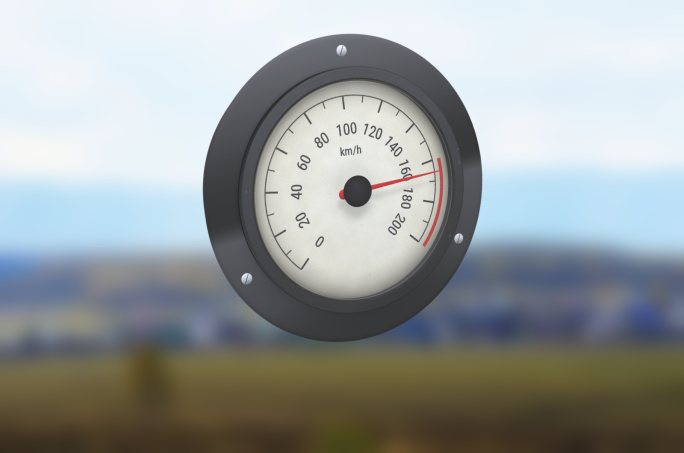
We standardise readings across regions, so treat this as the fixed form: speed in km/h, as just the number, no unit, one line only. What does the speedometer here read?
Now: 165
